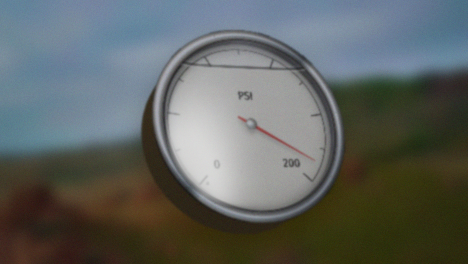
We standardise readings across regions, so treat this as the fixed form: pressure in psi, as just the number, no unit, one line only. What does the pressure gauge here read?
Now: 190
